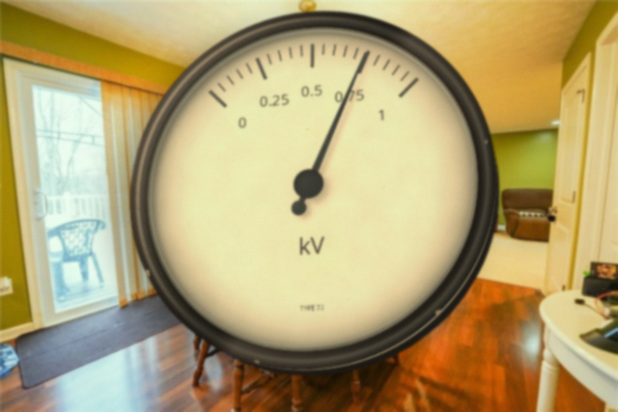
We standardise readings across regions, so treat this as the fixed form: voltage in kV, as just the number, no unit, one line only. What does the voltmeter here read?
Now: 0.75
